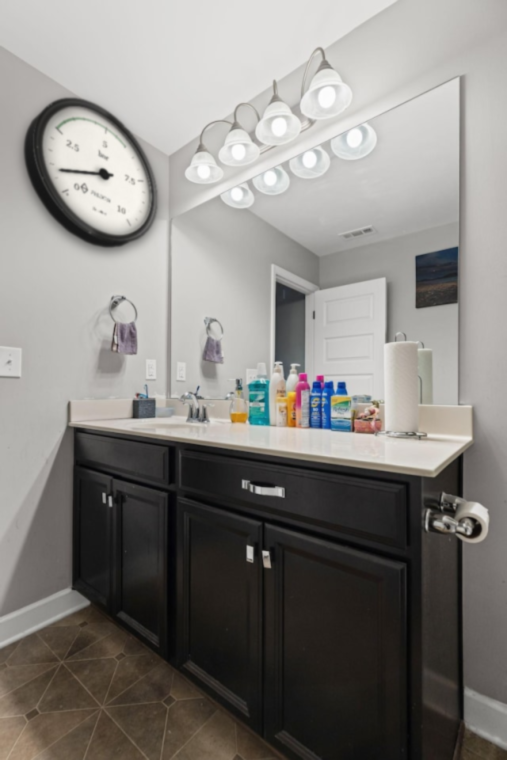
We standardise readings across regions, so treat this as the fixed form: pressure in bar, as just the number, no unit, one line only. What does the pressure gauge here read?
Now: 0.75
